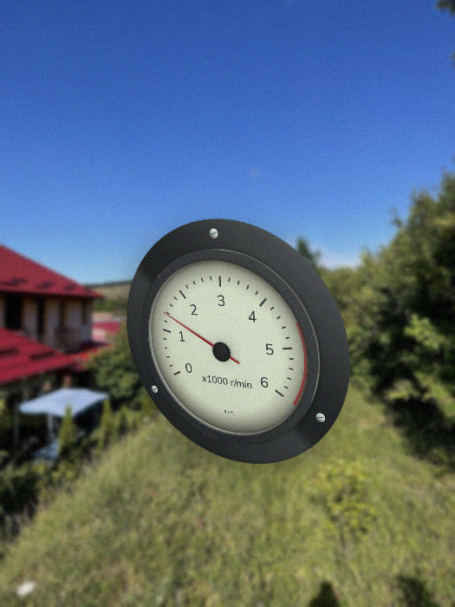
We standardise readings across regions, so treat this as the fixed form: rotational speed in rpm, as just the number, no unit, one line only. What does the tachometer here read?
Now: 1400
